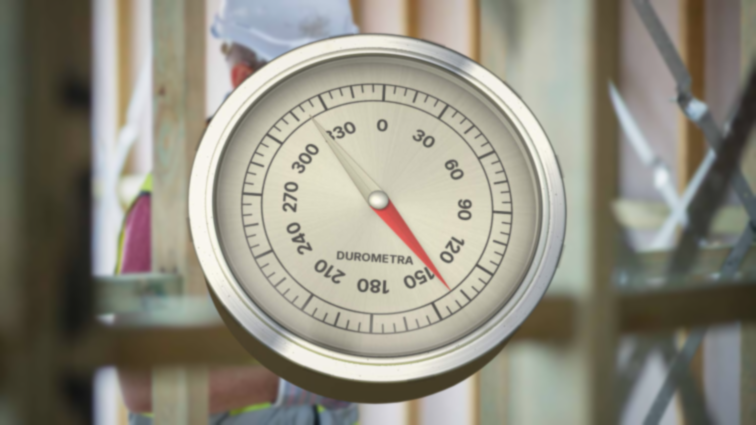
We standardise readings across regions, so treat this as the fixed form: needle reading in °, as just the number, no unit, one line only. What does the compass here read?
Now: 140
